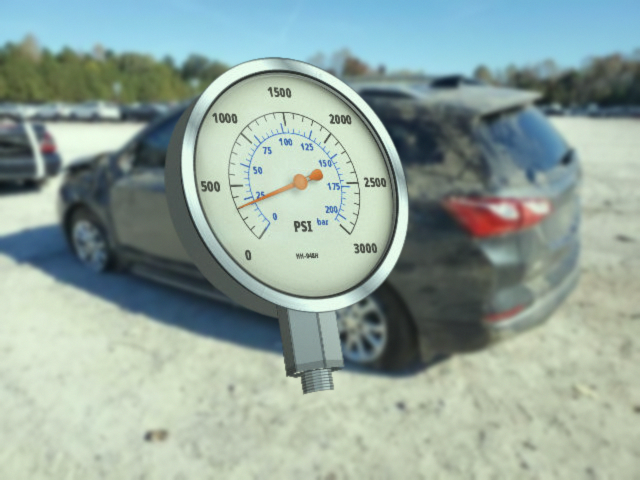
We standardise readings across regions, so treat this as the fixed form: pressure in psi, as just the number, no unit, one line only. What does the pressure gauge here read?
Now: 300
